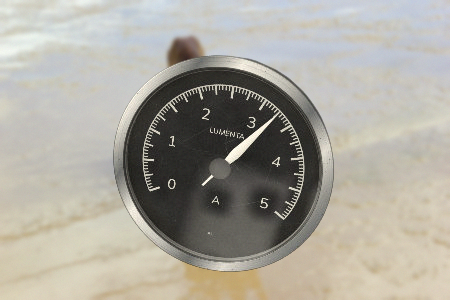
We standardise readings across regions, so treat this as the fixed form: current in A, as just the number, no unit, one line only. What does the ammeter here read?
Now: 3.25
